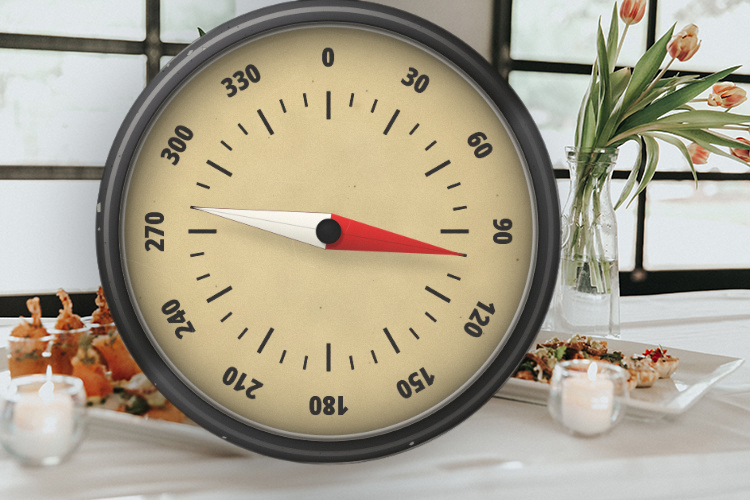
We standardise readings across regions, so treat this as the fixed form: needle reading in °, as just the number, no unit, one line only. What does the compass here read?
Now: 100
